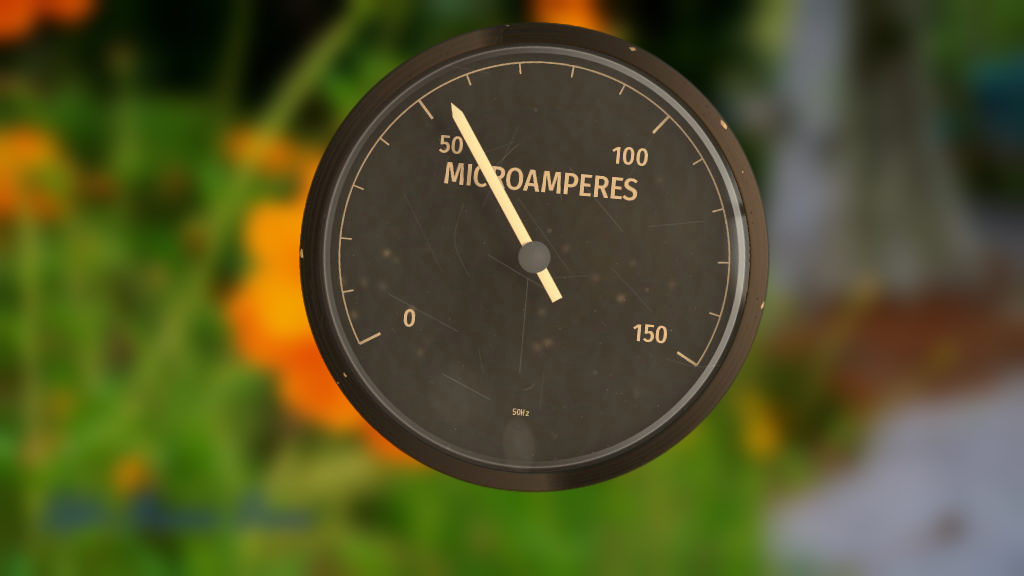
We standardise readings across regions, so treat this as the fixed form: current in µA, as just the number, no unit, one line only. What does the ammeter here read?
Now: 55
